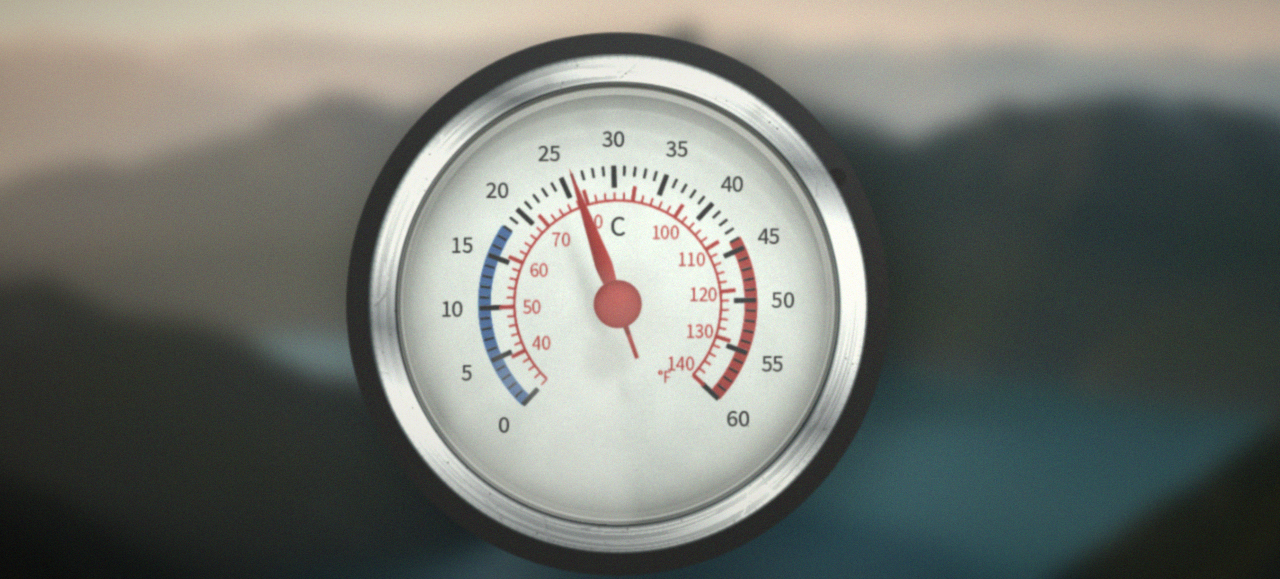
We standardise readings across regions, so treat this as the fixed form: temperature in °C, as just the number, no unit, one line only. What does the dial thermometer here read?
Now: 26
